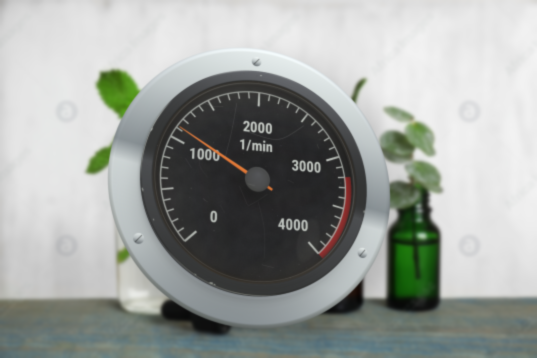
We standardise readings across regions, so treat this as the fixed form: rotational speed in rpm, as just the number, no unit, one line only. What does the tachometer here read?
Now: 1100
